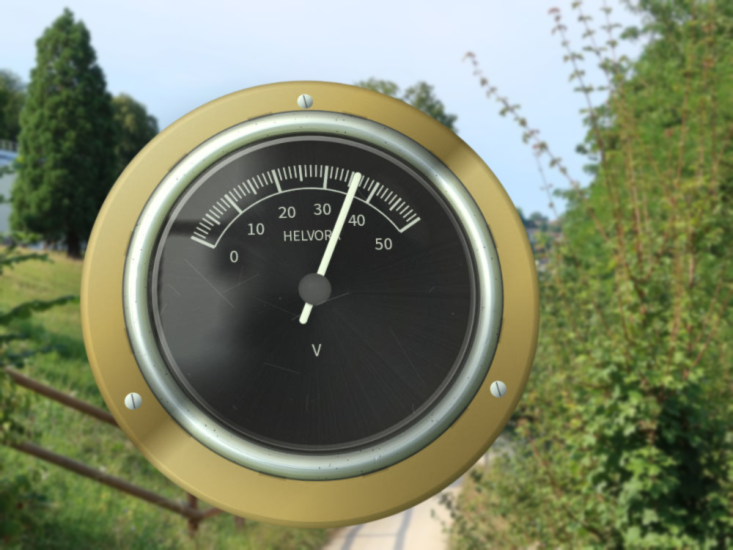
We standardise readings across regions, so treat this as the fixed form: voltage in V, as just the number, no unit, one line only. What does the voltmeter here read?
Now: 36
